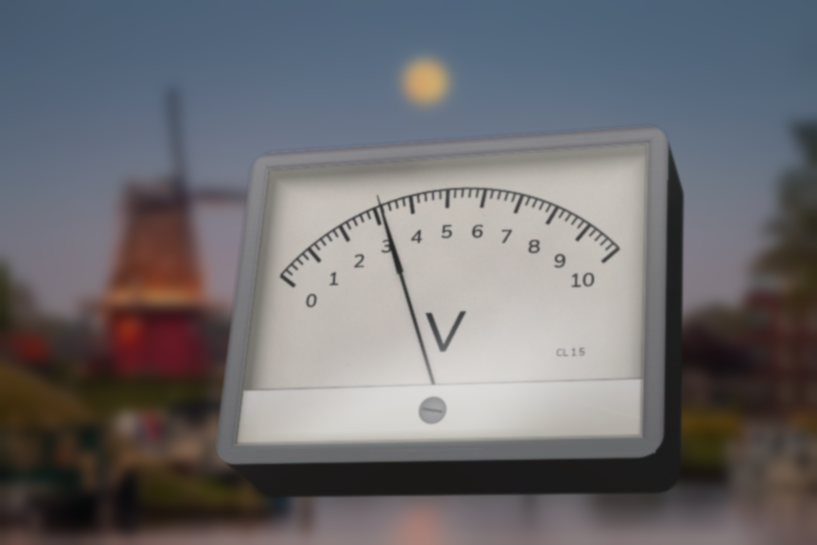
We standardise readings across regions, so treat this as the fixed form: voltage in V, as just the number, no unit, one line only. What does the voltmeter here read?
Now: 3.2
